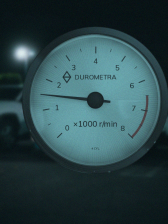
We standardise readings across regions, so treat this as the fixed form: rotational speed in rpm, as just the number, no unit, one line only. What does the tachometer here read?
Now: 1500
